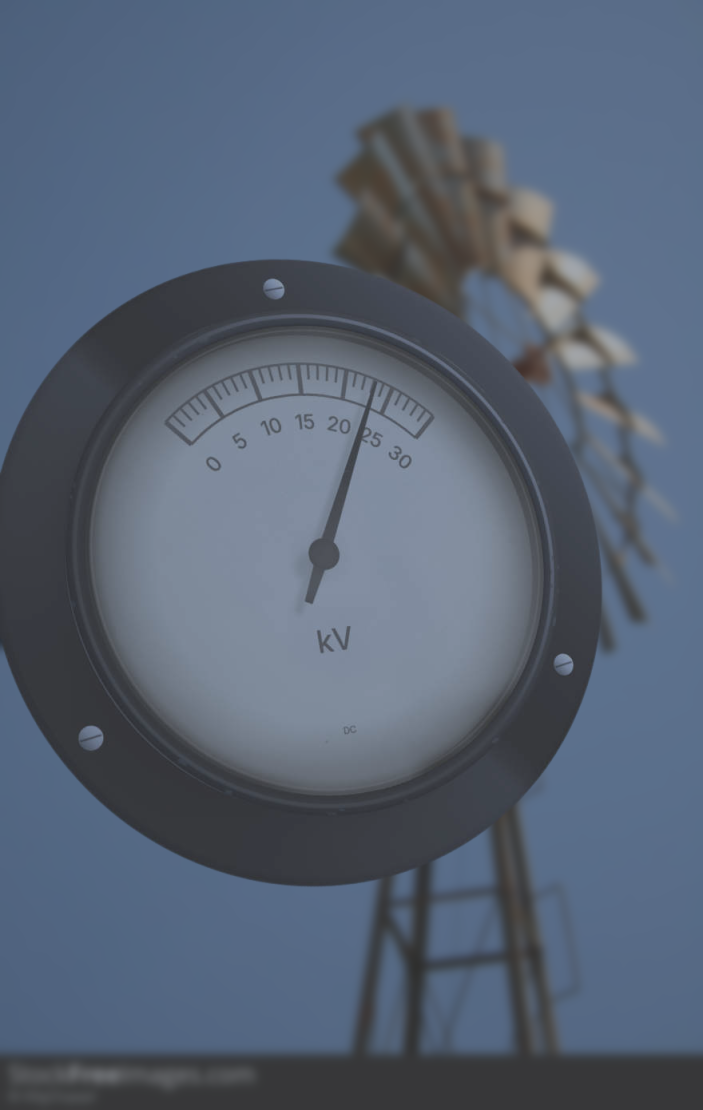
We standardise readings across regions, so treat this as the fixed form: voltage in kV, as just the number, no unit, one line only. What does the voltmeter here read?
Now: 23
